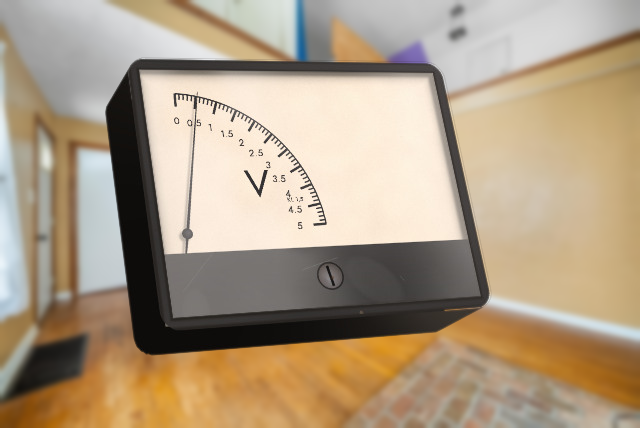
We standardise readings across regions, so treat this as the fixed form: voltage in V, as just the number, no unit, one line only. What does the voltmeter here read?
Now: 0.5
